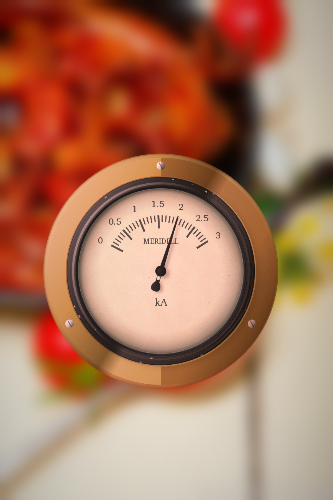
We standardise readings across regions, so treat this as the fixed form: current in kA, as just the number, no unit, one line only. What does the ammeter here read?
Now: 2
